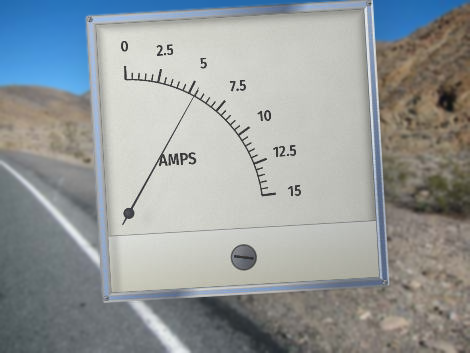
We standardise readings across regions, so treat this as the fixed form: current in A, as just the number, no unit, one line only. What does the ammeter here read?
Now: 5.5
